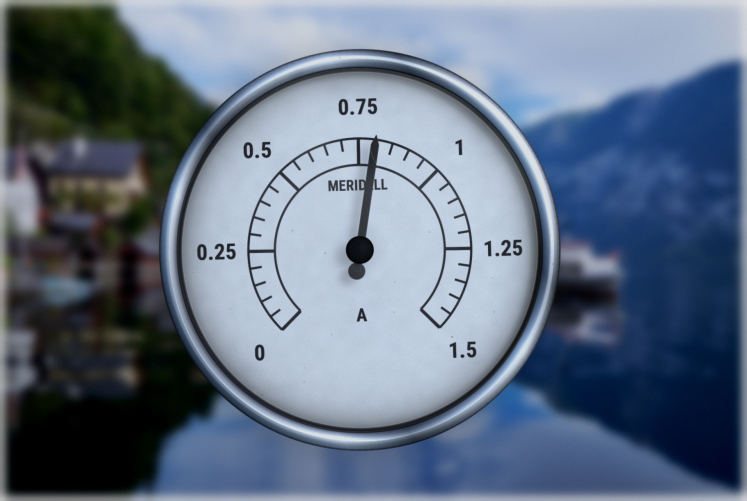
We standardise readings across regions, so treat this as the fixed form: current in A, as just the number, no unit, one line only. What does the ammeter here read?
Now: 0.8
